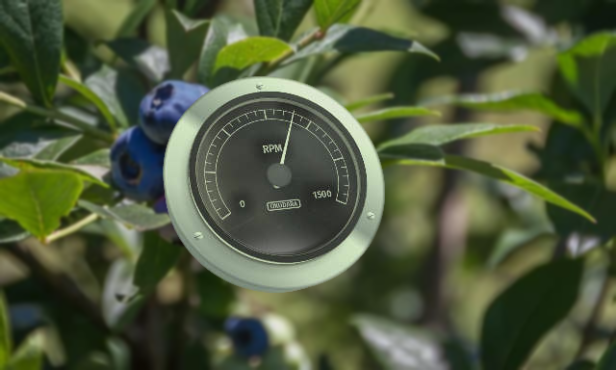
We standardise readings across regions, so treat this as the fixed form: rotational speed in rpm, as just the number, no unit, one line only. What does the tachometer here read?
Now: 900
